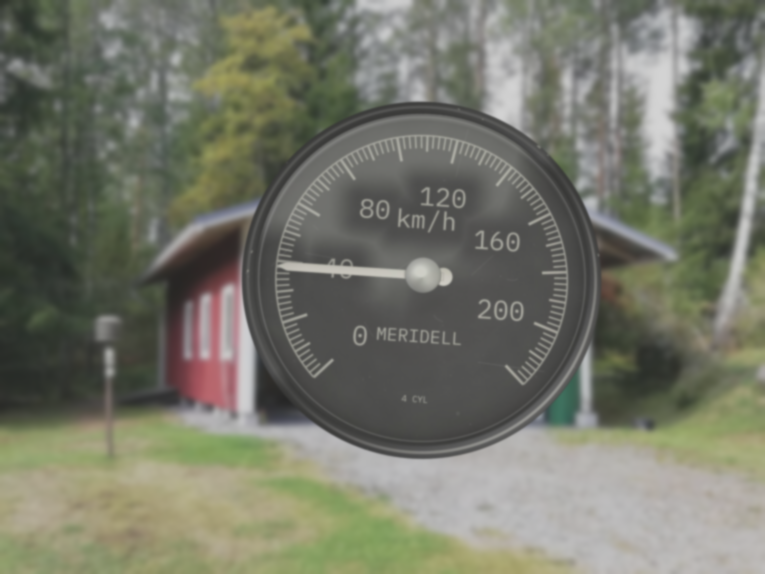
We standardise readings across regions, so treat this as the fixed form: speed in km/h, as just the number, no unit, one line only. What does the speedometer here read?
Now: 38
